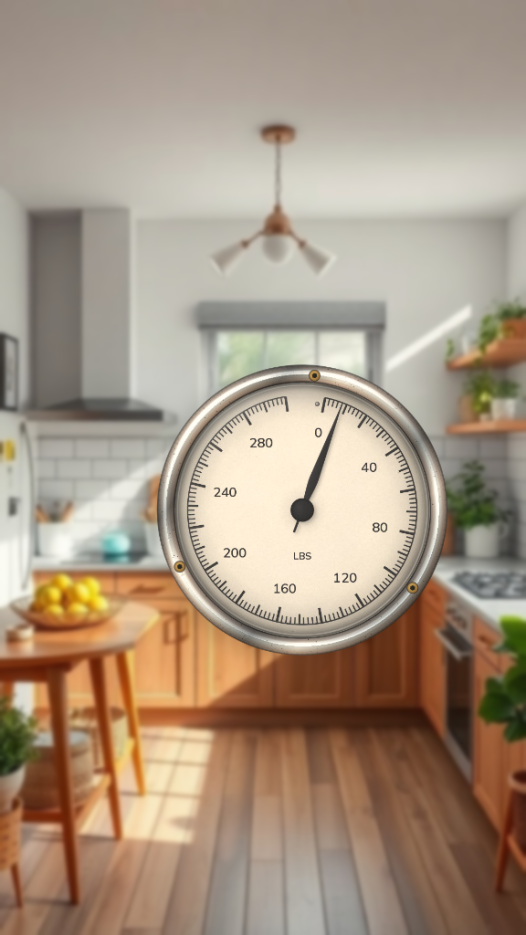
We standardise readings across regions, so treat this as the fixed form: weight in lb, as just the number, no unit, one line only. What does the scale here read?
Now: 8
